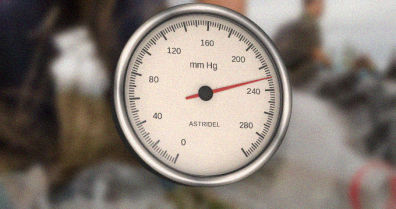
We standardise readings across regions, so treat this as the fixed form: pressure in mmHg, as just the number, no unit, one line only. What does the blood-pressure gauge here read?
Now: 230
